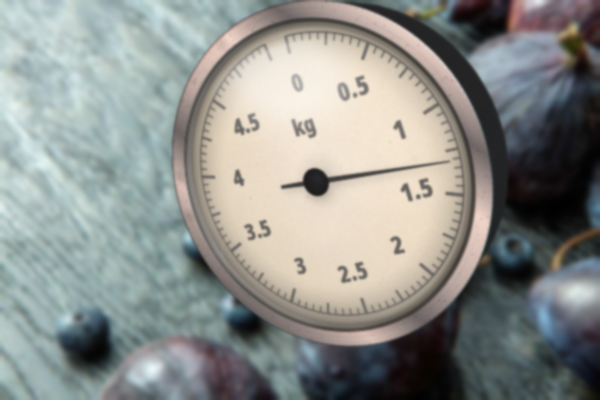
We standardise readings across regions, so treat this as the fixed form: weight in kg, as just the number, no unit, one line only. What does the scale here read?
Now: 1.3
